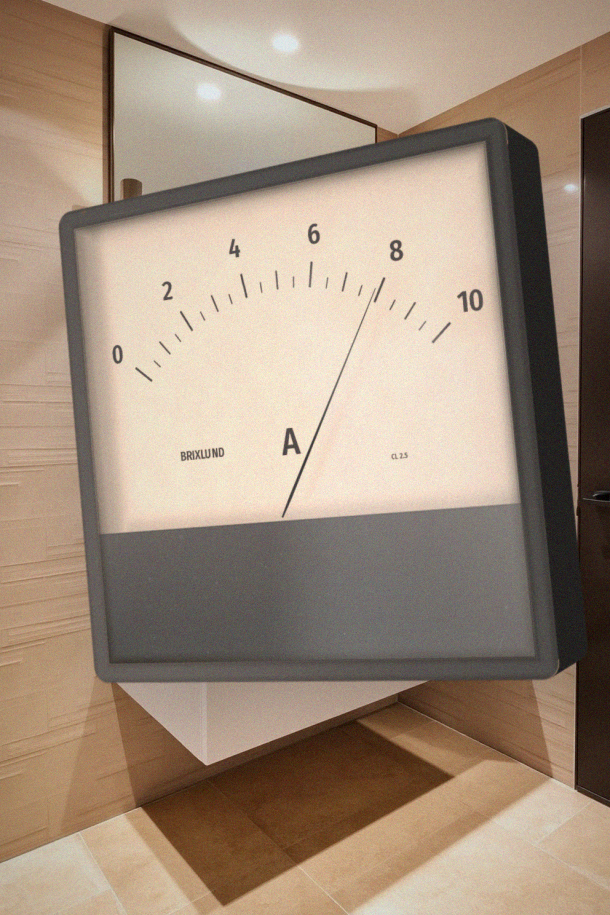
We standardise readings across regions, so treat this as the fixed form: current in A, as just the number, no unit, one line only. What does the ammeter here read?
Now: 8
